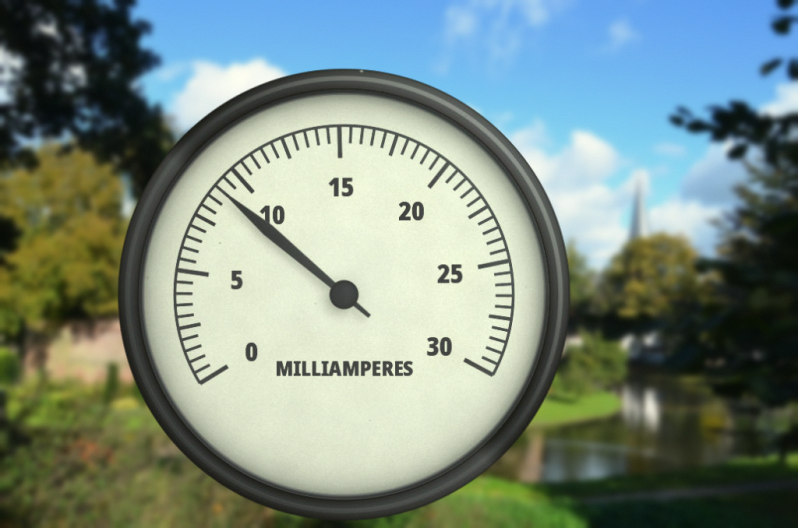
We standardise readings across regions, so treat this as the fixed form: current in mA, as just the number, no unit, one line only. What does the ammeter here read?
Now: 9
